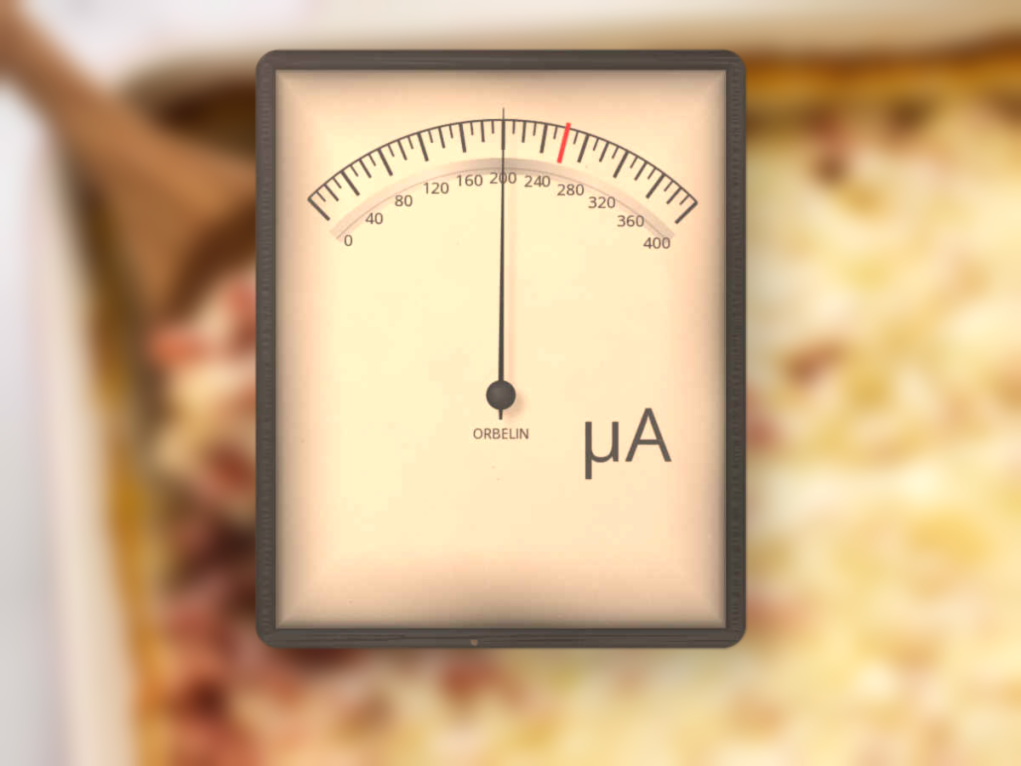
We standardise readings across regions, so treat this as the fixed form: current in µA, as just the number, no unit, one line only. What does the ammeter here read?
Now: 200
